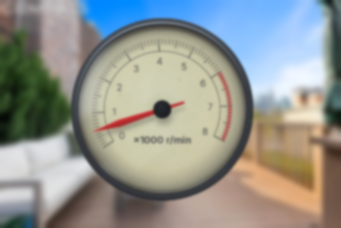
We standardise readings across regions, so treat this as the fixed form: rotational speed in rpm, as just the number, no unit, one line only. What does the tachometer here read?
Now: 500
